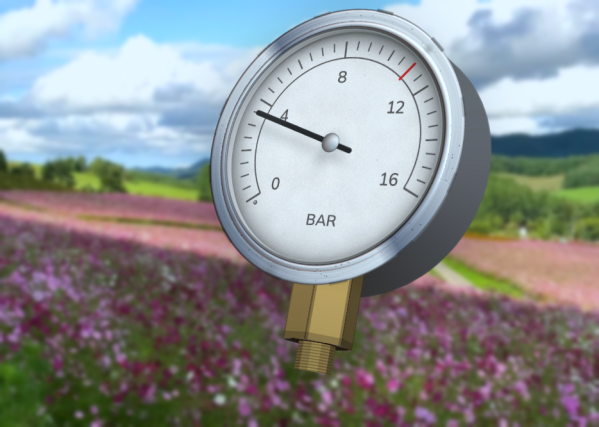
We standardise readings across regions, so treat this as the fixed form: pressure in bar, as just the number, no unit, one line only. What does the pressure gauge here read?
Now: 3.5
